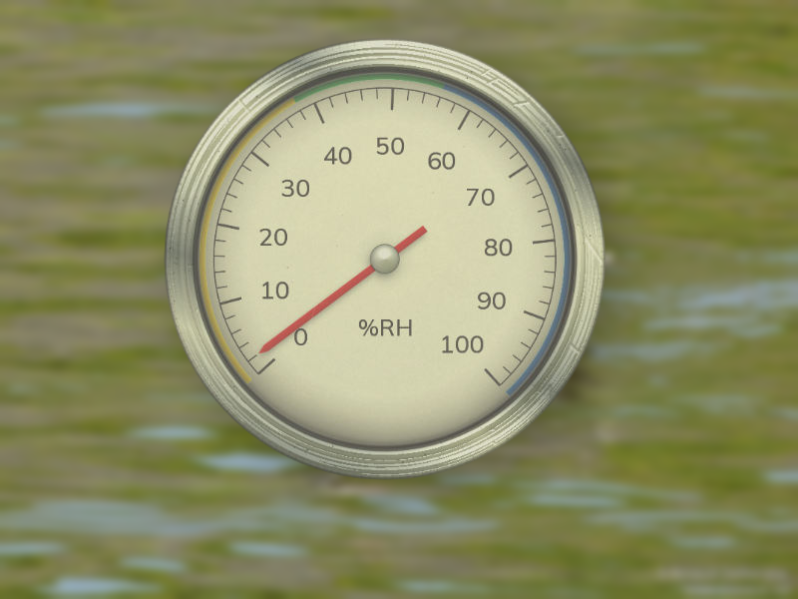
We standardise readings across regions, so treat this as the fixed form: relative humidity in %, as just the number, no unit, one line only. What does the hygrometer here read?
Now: 2
